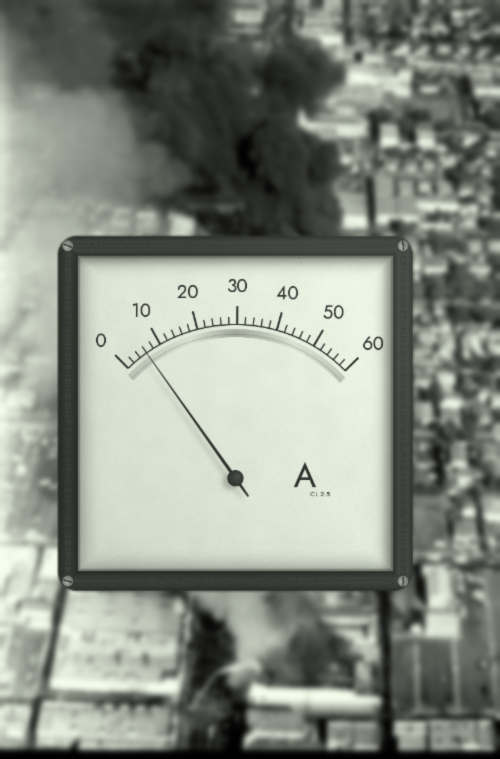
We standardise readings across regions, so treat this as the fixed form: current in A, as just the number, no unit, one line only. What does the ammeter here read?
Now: 6
